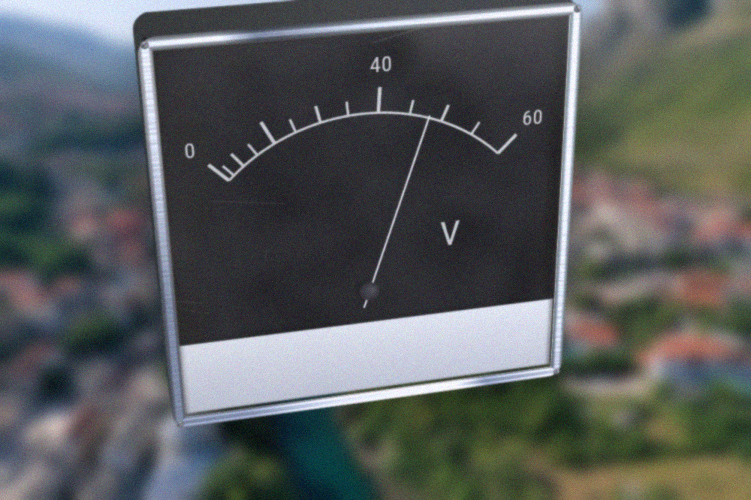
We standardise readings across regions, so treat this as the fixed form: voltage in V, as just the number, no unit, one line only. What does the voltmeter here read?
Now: 47.5
